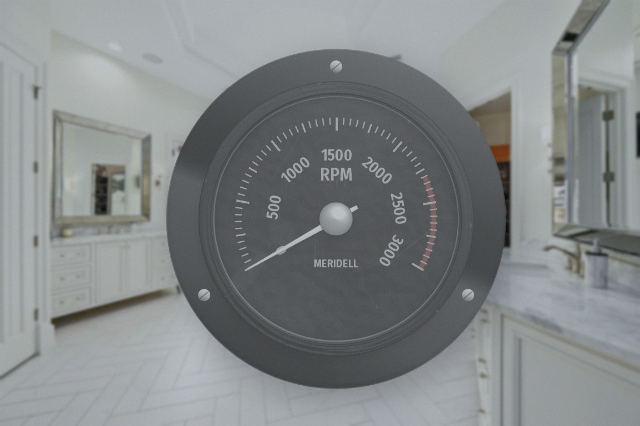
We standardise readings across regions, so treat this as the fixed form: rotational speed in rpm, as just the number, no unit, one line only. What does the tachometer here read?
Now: 0
